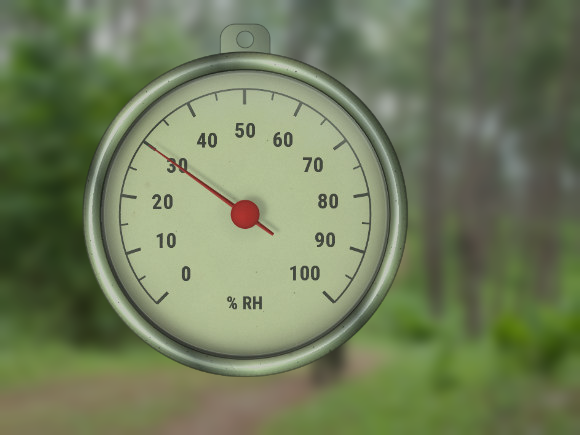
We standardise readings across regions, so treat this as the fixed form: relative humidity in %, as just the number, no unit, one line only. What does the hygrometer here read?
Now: 30
